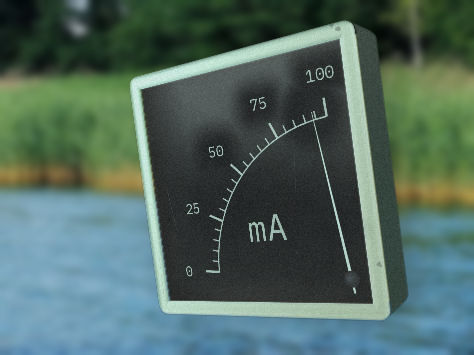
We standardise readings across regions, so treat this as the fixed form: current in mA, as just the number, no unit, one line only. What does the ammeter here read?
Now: 95
